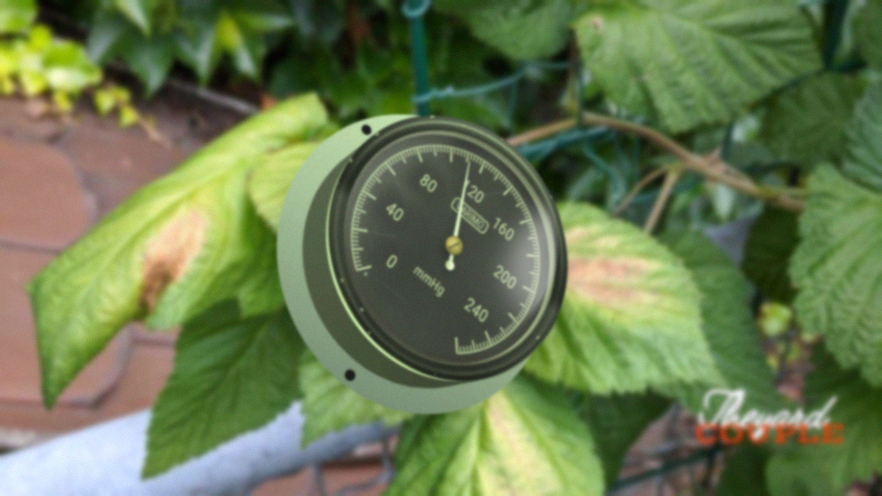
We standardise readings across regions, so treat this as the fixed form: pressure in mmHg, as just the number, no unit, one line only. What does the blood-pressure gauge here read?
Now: 110
